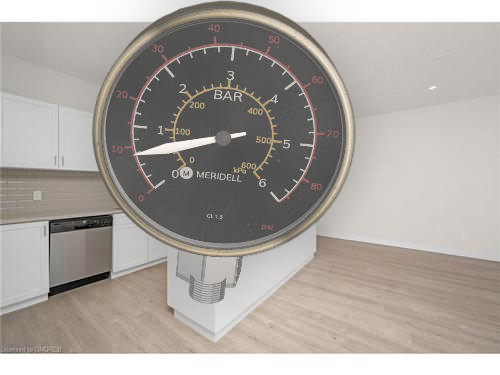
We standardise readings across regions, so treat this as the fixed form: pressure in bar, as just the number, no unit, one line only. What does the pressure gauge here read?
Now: 0.6
